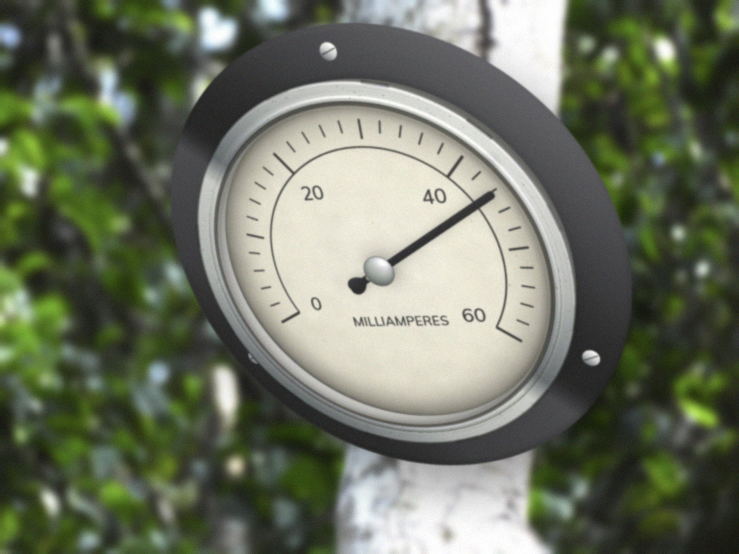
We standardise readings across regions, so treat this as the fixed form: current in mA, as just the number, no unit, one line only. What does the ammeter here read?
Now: 44
